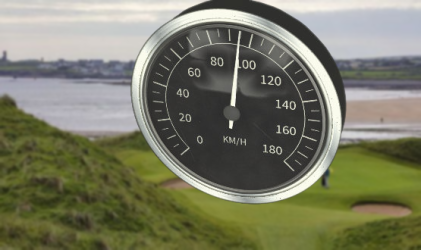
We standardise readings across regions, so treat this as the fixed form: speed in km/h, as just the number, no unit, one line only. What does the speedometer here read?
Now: 95
